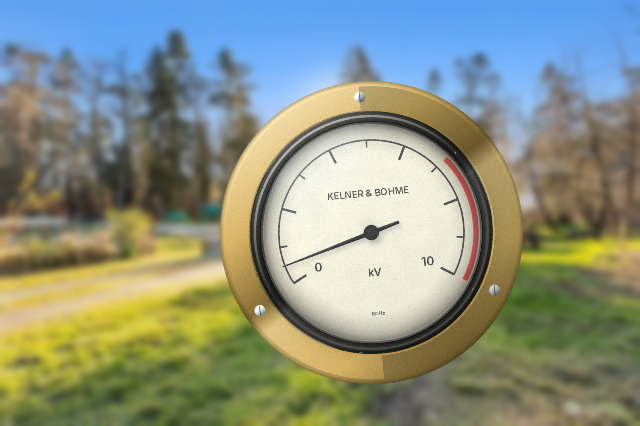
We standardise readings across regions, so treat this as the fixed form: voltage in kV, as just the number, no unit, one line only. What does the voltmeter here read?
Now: 0.5
